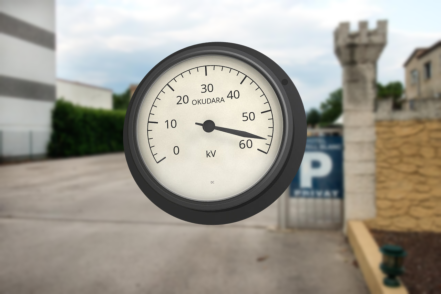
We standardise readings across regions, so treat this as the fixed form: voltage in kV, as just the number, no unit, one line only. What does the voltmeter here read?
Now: 57
